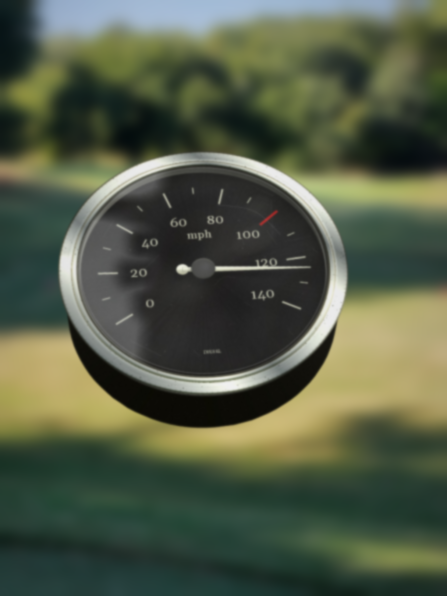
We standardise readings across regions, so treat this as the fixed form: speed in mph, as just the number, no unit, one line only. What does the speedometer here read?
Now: 125
